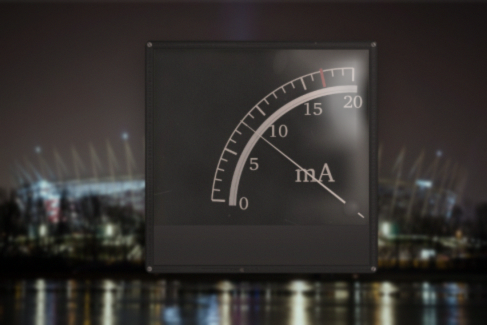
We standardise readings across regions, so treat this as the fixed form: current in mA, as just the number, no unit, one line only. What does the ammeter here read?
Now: 8
